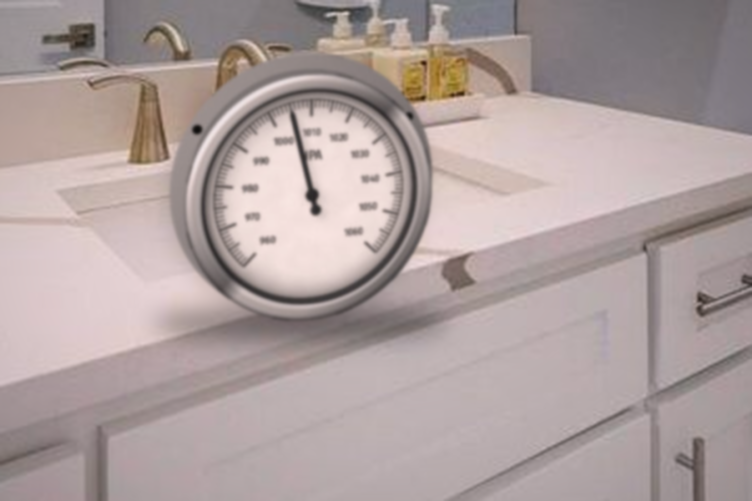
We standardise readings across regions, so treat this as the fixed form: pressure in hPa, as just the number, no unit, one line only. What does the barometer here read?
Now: 1005
